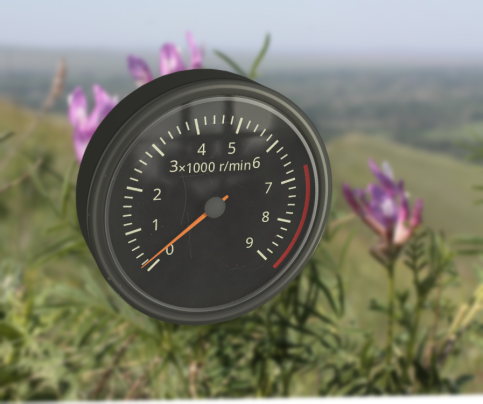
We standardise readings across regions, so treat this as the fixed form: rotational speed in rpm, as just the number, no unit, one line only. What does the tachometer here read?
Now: 200
